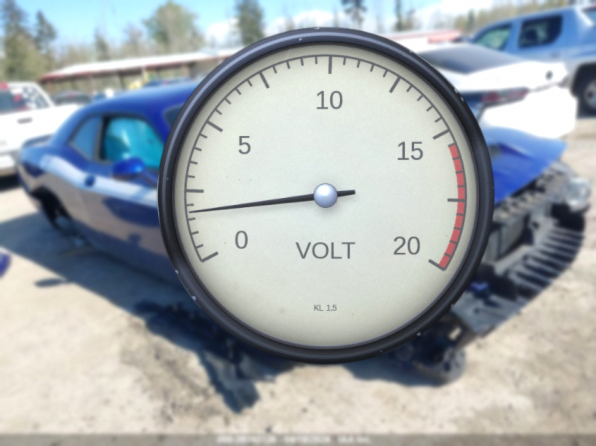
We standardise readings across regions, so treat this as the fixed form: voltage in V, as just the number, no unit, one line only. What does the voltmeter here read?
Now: 1.75
